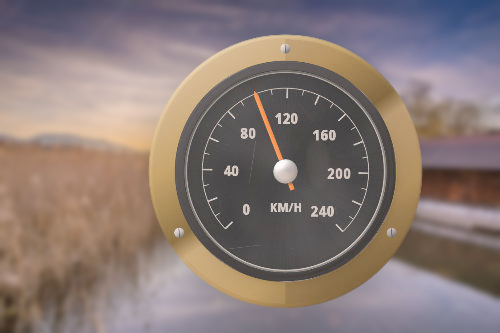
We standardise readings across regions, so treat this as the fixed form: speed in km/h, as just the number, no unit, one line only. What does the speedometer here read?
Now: 100
